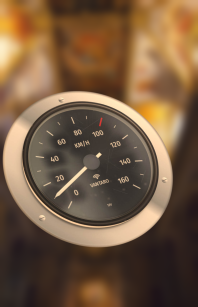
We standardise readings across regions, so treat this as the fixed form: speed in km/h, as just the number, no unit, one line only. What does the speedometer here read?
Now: 10
